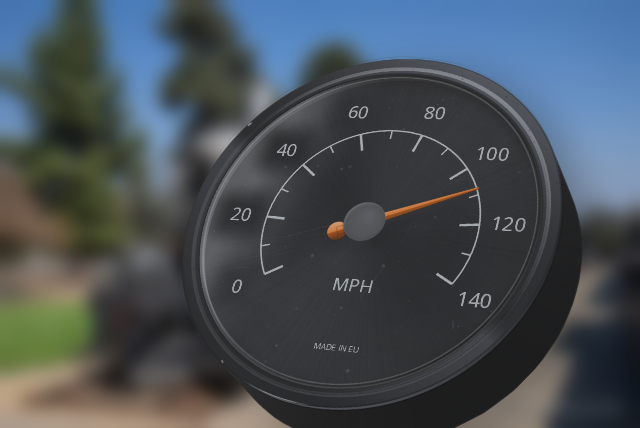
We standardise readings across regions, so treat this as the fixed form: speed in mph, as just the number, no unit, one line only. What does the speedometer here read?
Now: 110
